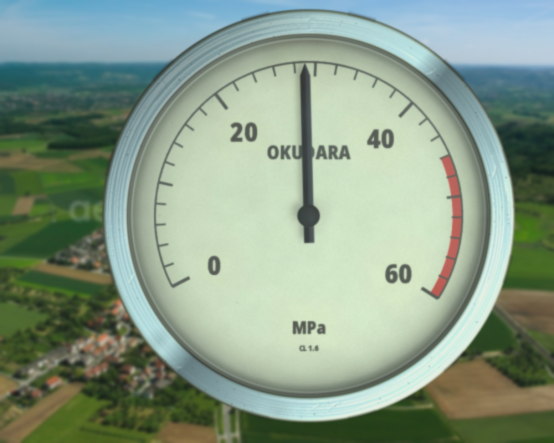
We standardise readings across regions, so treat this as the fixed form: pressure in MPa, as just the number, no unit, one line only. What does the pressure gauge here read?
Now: 29
